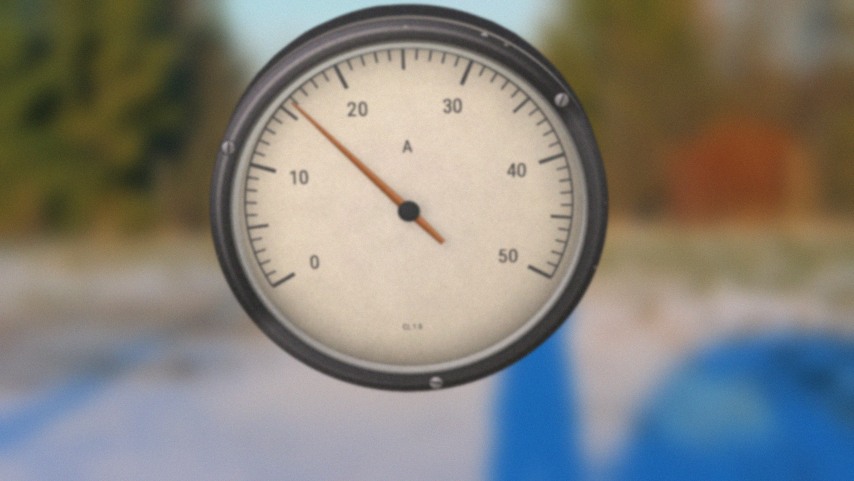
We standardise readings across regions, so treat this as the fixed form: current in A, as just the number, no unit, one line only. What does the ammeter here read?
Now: 16
